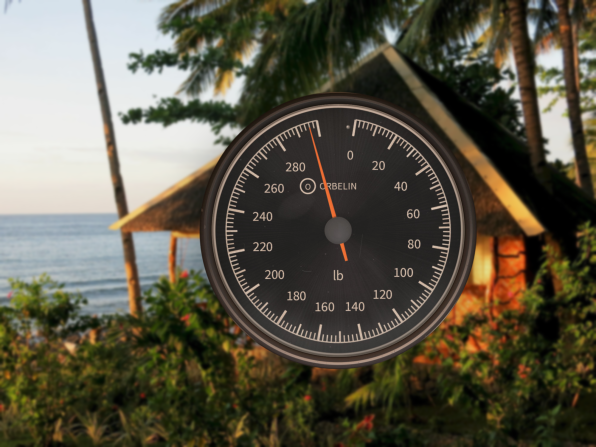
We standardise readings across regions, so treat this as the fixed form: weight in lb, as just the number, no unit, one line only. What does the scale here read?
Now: 296
